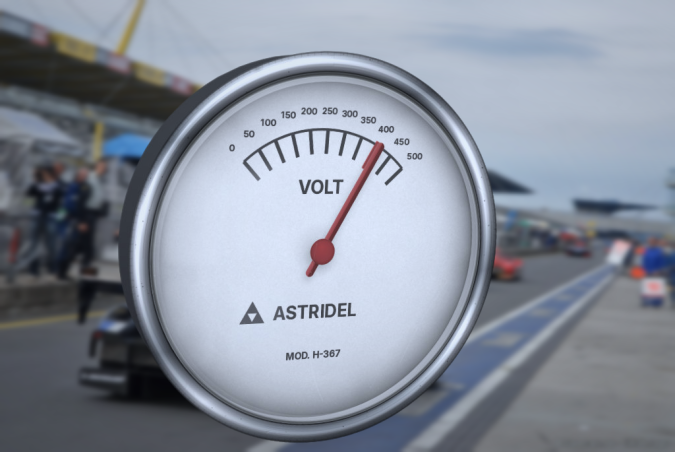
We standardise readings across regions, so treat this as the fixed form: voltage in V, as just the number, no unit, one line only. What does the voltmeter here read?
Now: 400
